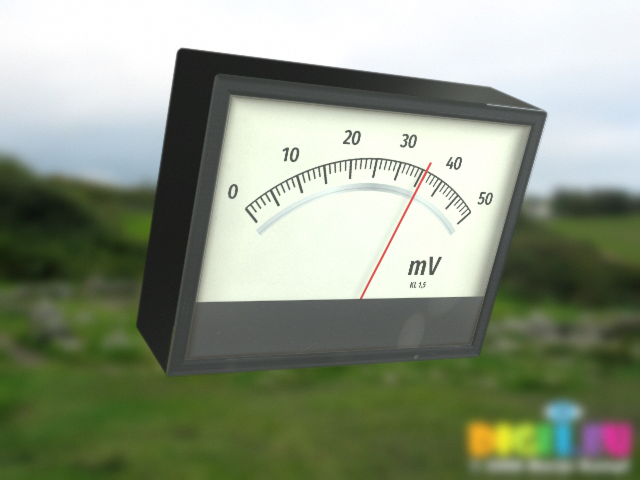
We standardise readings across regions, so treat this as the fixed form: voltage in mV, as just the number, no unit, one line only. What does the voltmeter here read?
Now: 35
